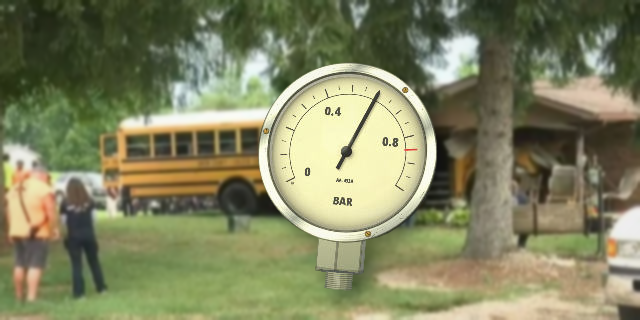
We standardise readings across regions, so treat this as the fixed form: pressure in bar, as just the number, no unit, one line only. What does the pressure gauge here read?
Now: 0.6
